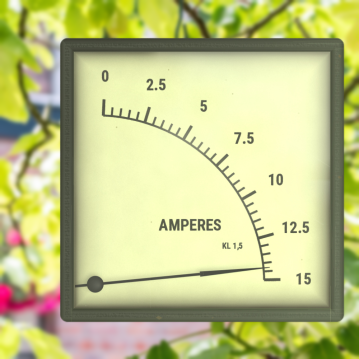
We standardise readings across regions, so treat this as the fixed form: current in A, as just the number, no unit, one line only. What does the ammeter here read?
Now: 14.25
